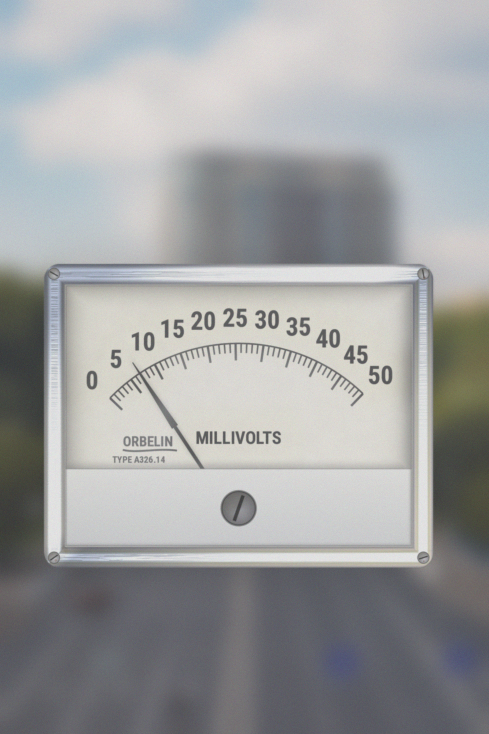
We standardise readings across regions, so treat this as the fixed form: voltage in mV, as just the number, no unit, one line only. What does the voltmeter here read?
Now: 7
